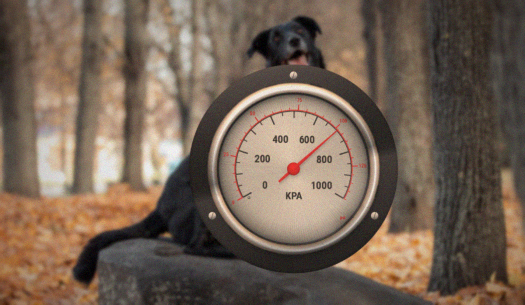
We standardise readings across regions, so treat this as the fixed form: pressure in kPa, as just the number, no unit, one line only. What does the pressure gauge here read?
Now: 700
